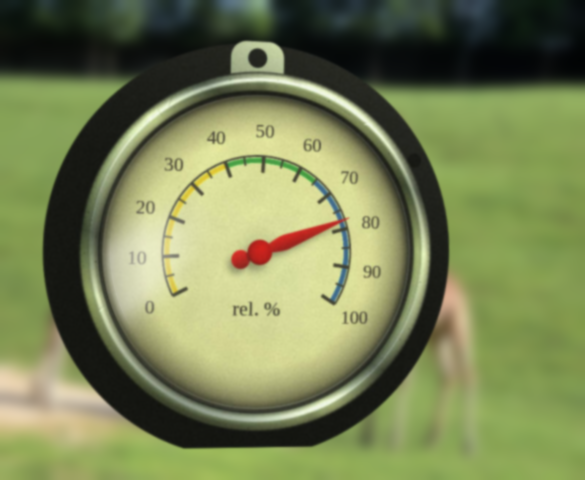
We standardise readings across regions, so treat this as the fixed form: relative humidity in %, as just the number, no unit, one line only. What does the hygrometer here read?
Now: 77.5
